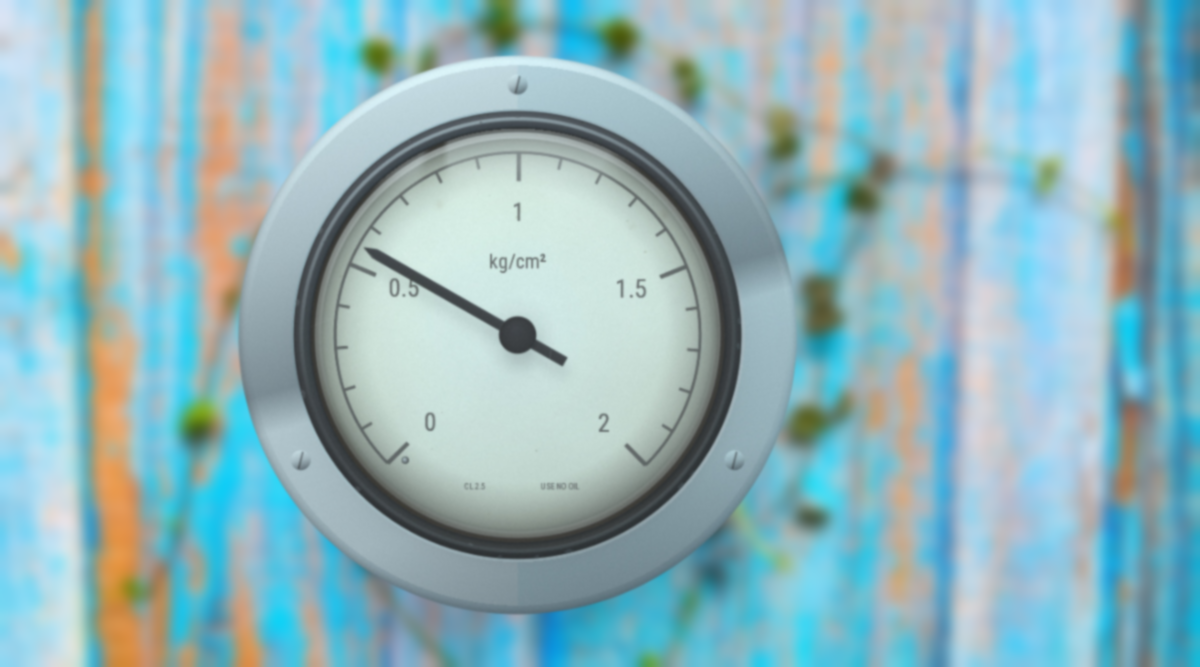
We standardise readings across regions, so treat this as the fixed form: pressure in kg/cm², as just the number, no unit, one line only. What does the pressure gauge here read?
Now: 0.55
